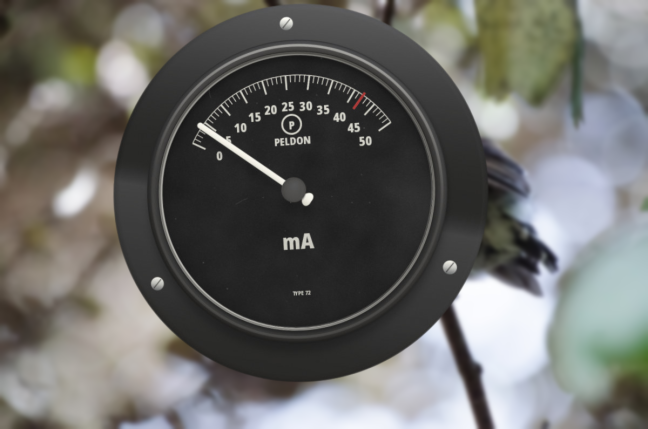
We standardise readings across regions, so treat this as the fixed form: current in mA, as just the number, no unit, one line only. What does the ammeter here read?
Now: 4
